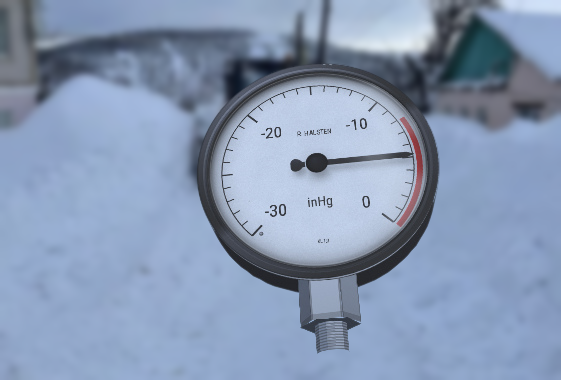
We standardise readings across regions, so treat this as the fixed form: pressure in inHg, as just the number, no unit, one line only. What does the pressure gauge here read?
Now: -5
